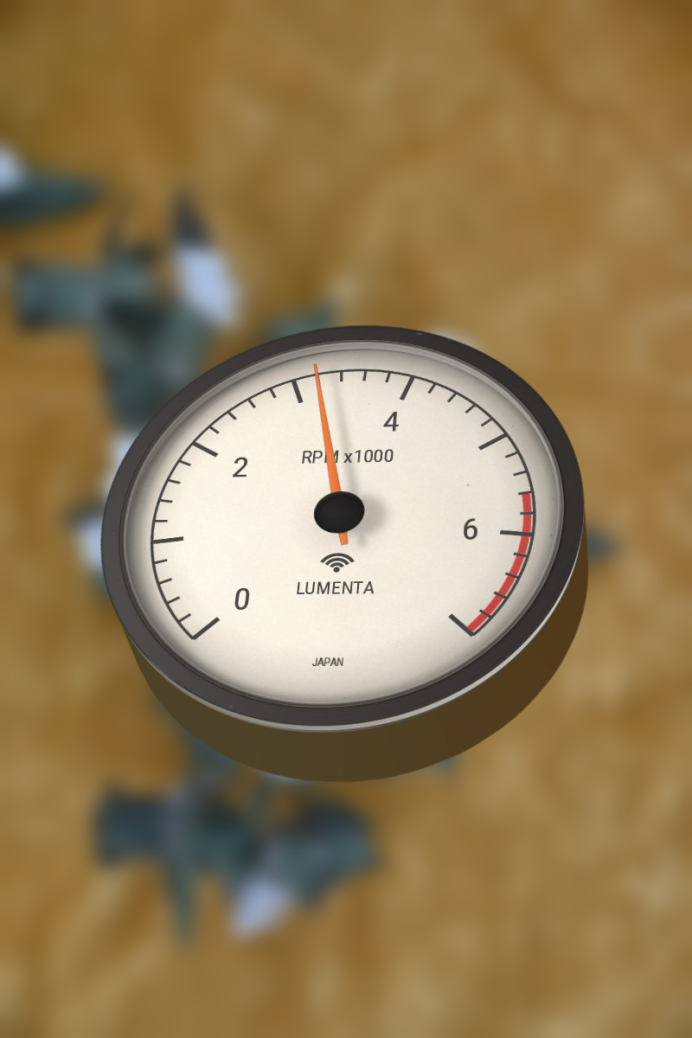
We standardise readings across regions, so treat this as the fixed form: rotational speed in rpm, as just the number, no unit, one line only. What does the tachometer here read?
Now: 3200
